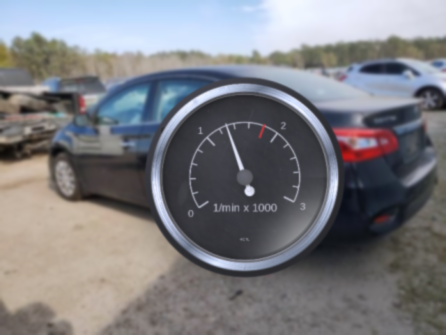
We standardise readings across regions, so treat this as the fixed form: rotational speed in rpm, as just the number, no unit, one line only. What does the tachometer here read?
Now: 1300
